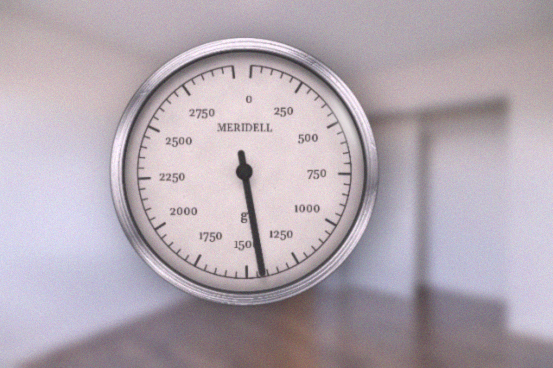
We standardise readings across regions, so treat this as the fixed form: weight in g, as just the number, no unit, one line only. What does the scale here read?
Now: 1425
